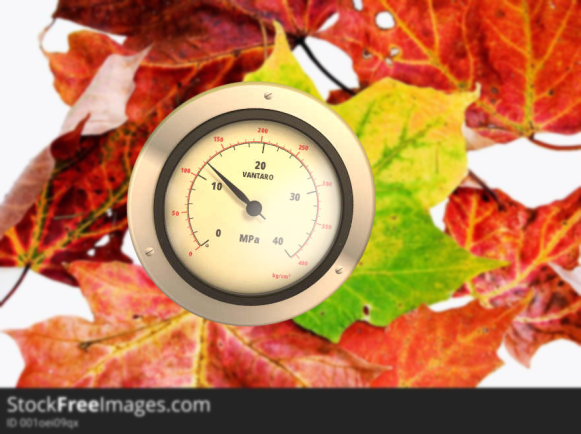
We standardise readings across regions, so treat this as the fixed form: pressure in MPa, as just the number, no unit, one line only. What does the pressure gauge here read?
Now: 12
